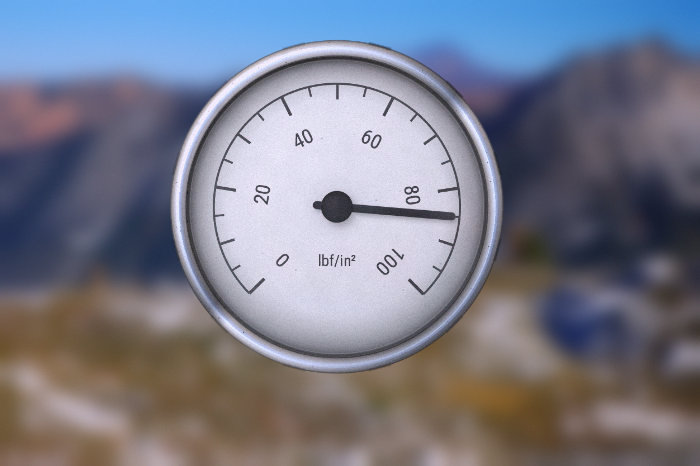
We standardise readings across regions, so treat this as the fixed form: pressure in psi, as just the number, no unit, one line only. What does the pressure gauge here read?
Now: 85
